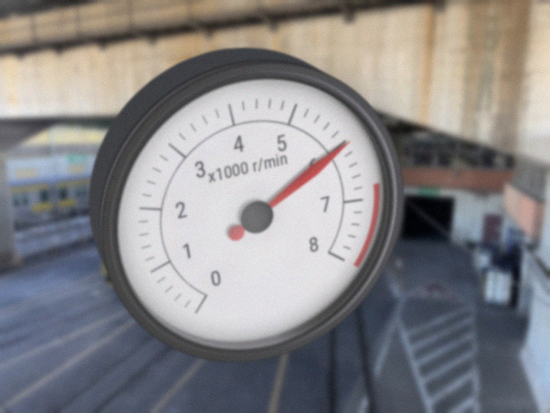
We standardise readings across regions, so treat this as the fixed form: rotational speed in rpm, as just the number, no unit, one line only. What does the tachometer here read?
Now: 6000
